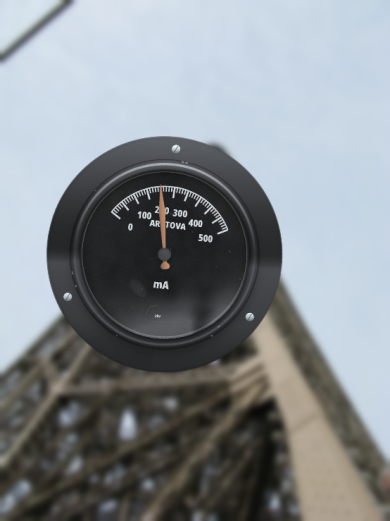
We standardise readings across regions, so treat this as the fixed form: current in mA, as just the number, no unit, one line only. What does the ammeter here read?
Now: 200
